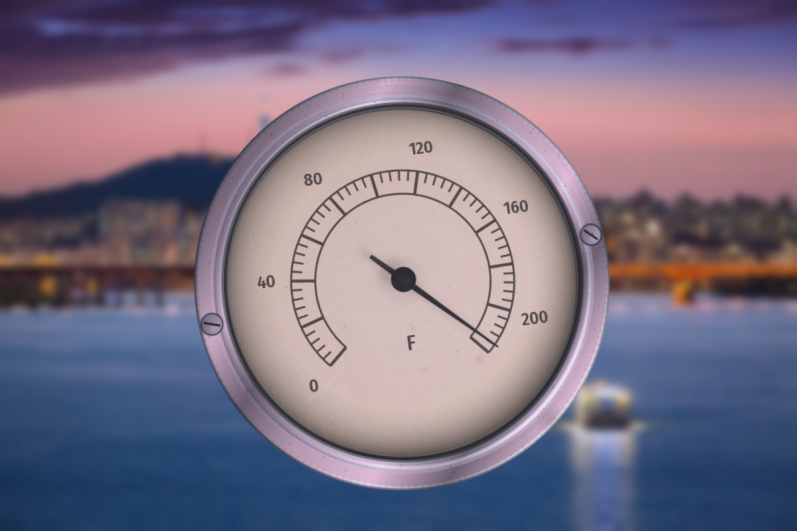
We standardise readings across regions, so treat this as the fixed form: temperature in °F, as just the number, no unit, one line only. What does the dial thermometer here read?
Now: 216
